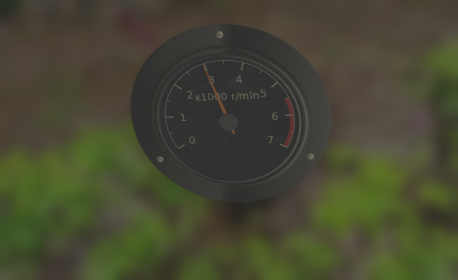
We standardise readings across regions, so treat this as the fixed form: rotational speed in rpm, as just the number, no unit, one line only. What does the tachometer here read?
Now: 3000
